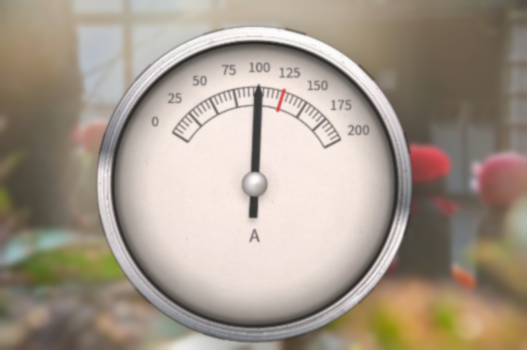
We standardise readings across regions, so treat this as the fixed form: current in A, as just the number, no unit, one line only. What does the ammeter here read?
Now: 100
